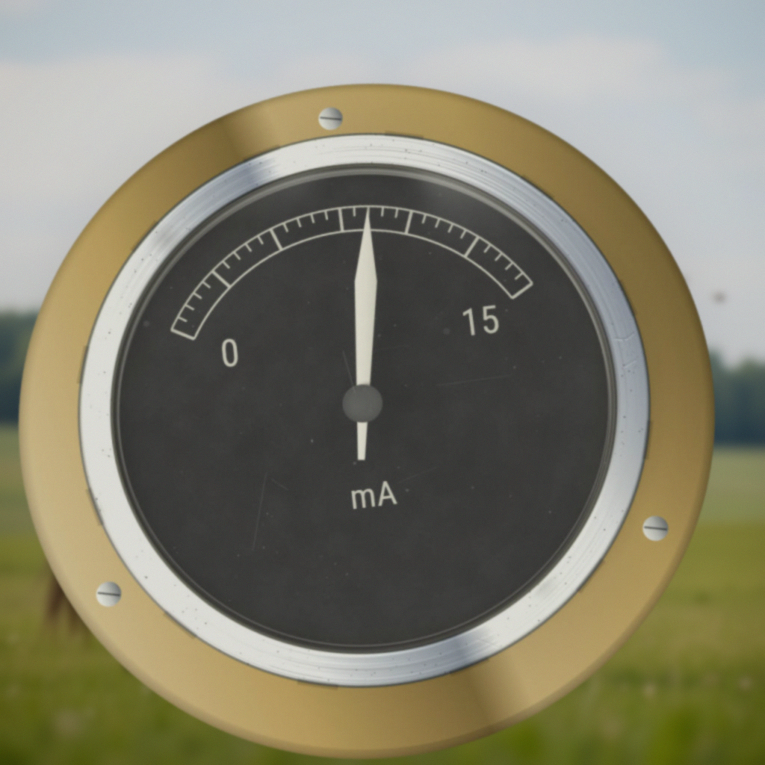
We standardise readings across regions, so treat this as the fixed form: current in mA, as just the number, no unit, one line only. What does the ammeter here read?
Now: 8.5
